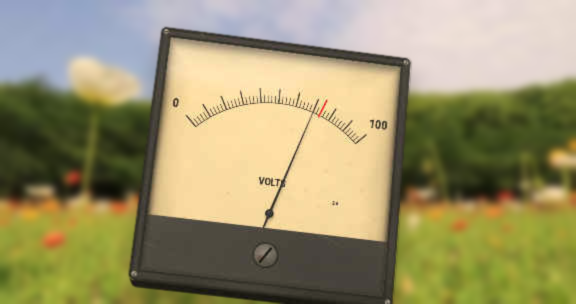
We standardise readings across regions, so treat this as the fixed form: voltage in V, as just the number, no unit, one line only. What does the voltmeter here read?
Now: 70
